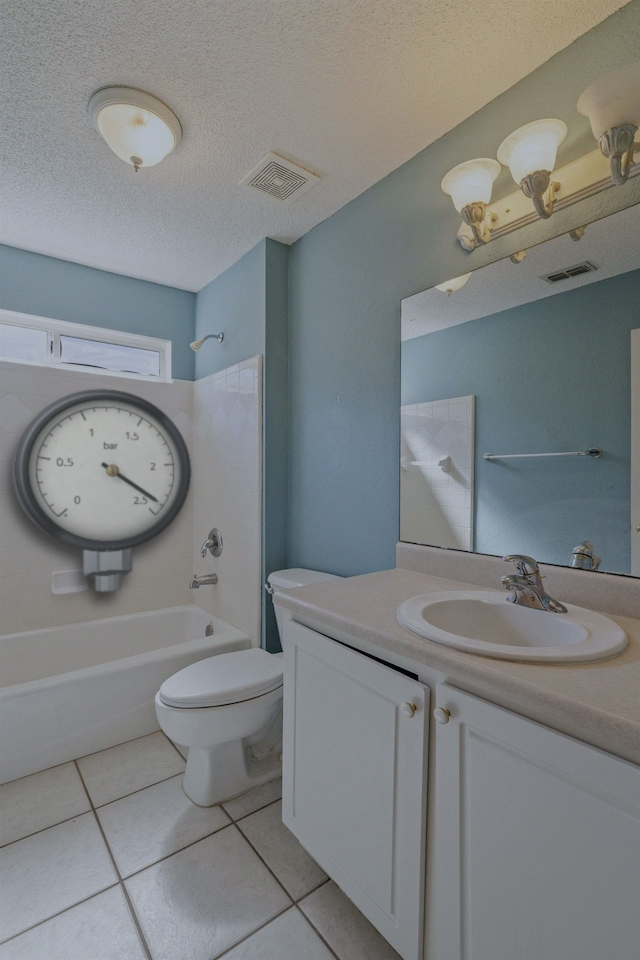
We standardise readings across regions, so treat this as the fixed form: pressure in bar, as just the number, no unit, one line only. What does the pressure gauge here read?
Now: 2.4
